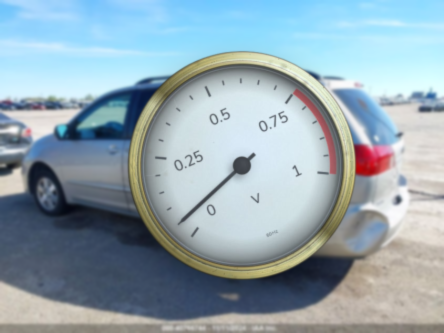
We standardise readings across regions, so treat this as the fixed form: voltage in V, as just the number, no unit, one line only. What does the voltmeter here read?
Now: 0.05
